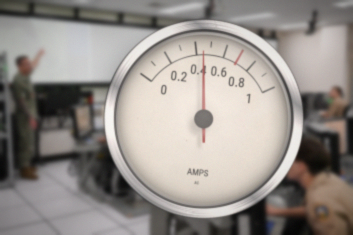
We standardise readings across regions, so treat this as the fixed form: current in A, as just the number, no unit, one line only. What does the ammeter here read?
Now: 0.45
